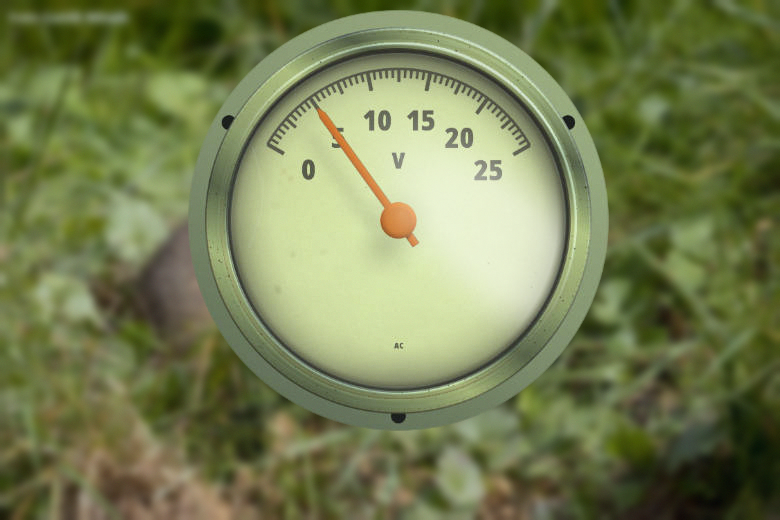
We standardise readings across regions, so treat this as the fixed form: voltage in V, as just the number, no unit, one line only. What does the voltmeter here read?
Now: 5
